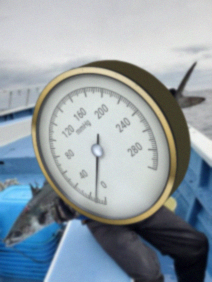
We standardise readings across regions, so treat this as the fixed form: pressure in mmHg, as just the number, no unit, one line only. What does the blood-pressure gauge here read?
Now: 10
